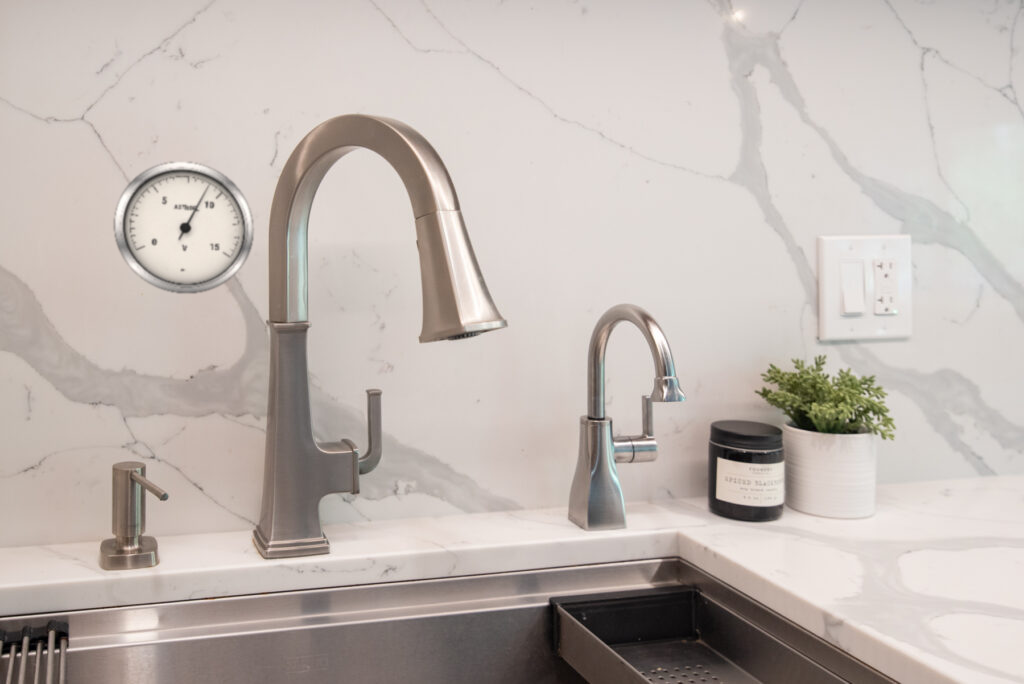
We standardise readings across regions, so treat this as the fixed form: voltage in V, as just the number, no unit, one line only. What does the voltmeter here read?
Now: 9
